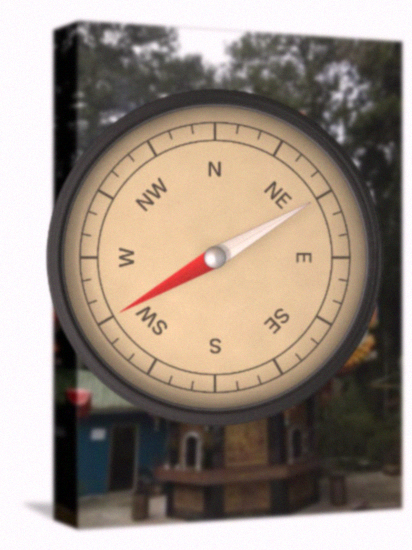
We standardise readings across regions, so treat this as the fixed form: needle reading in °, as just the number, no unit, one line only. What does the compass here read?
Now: 240
